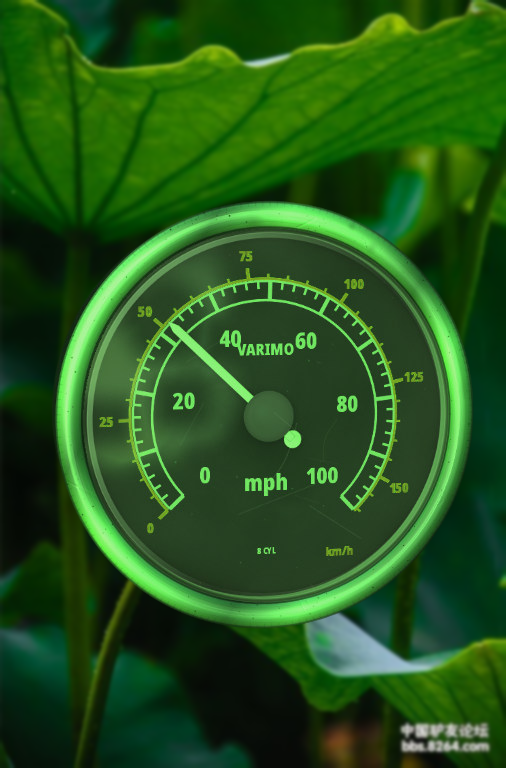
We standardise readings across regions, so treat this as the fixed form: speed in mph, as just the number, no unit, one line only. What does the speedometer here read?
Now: 32
